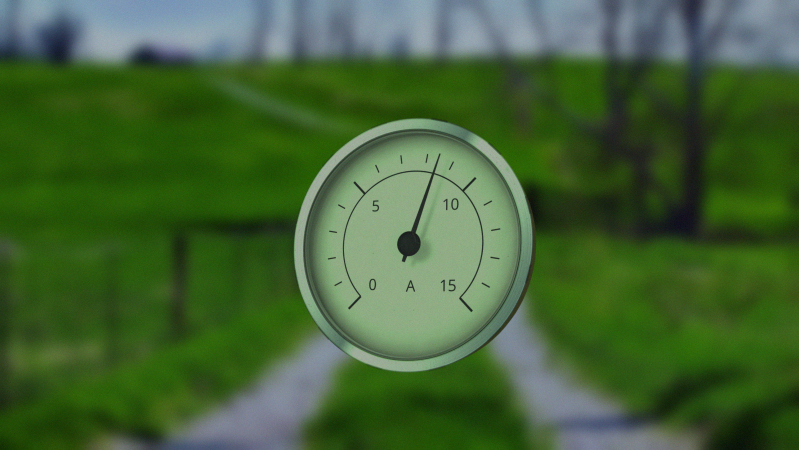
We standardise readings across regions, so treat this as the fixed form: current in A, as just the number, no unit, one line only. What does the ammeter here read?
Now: 8.5
